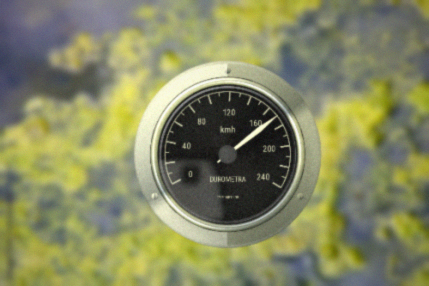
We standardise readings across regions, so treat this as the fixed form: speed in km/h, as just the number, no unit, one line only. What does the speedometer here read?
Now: 170
